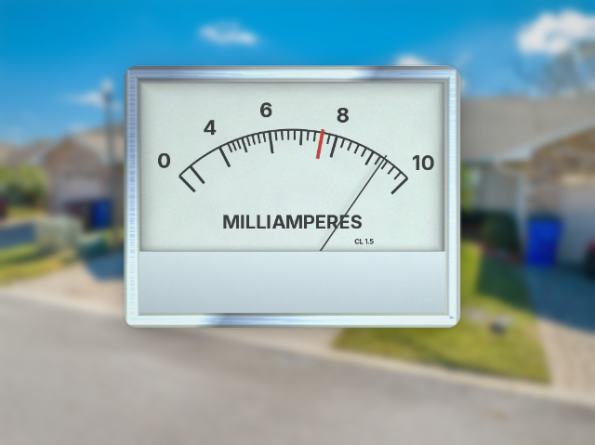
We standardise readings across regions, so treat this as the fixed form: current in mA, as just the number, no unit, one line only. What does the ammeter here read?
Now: 9.3
